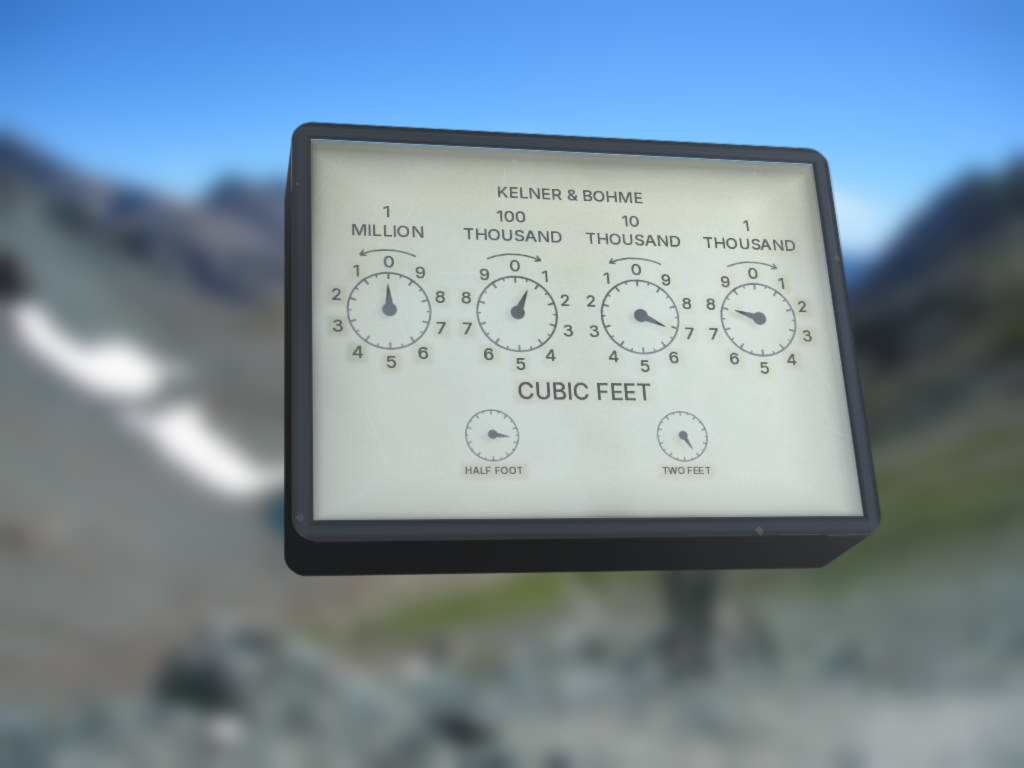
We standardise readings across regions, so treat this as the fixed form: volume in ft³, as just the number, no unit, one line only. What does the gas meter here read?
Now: 6800
